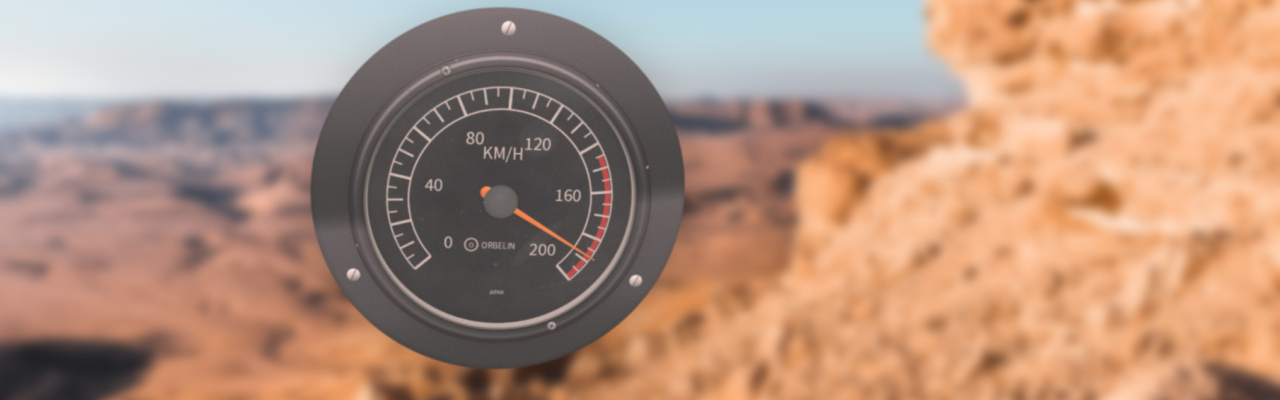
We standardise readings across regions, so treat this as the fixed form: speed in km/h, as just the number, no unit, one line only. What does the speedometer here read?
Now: 187.5
